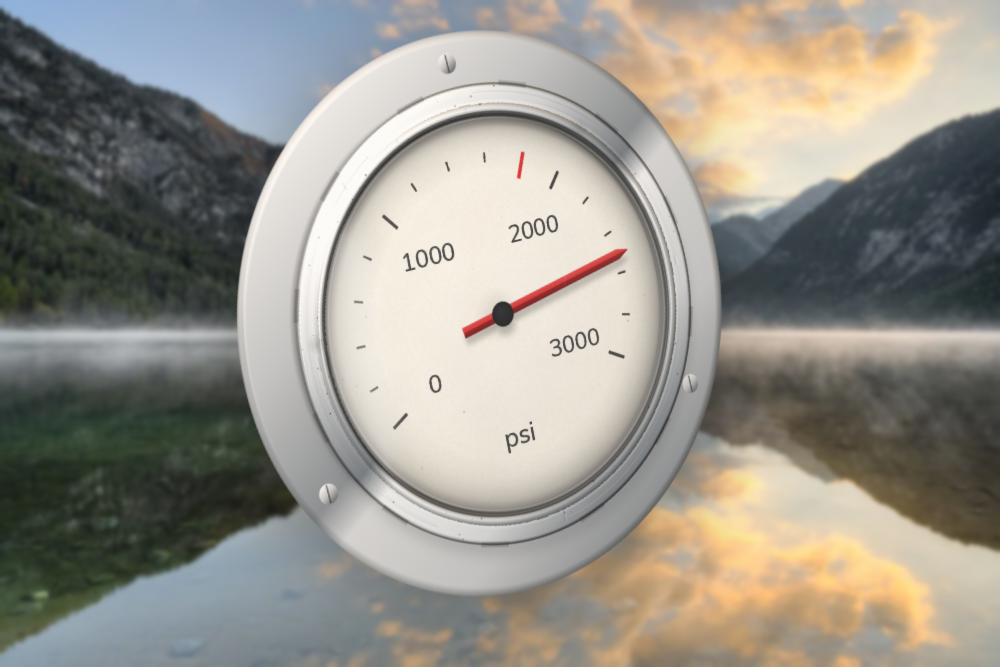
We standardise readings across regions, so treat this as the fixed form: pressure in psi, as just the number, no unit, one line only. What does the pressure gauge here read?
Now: 2500
